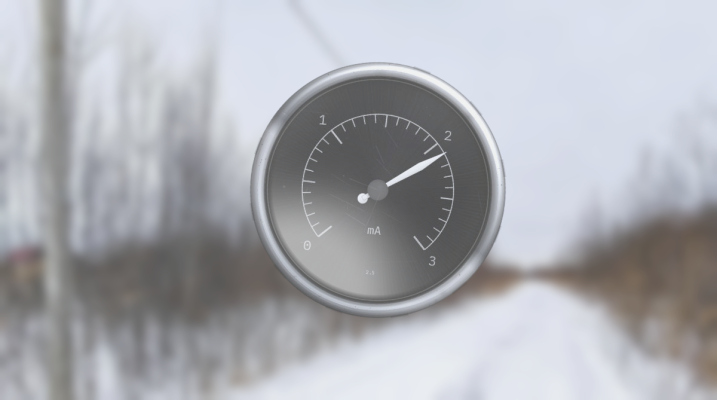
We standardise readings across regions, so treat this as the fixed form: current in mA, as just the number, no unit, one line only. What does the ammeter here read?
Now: 2.1
